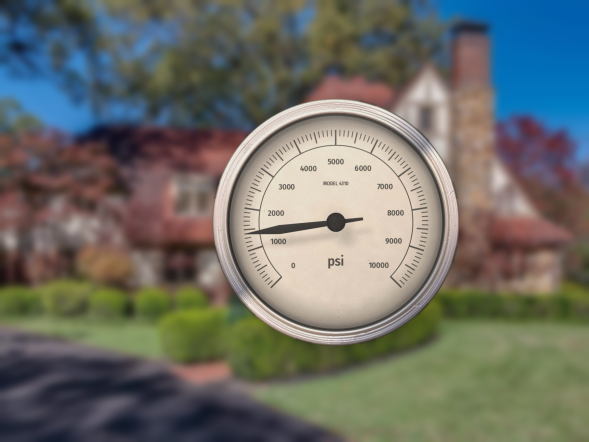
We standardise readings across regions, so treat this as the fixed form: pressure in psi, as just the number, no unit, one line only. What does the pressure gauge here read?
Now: 1400
